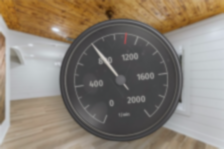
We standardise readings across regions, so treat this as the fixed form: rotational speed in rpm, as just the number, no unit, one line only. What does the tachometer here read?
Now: 800
